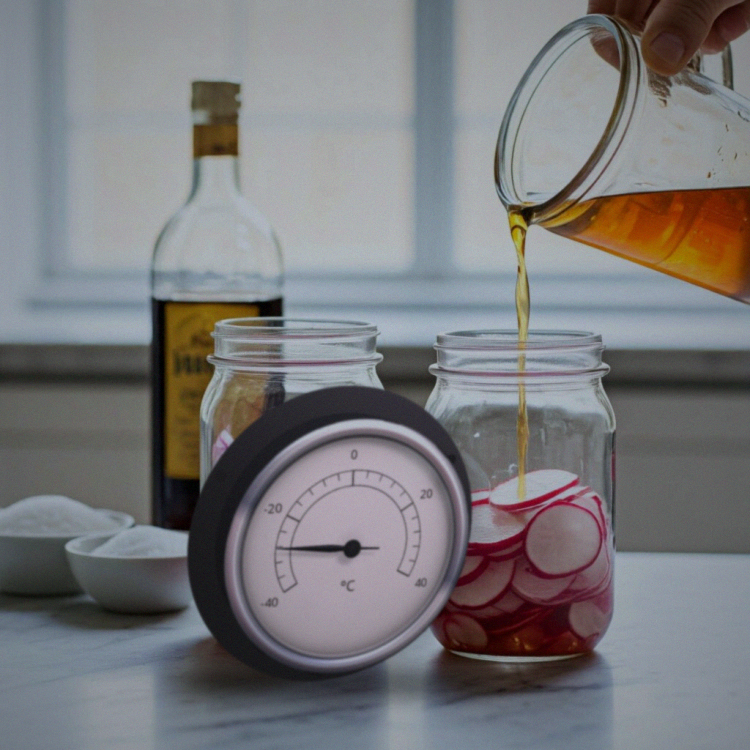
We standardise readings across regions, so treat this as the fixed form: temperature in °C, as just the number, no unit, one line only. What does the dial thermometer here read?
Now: -28
